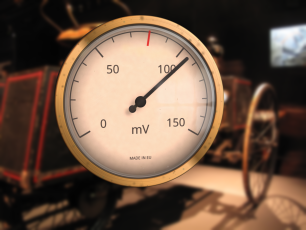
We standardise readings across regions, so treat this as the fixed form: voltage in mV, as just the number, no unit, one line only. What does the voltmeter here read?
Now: 105
